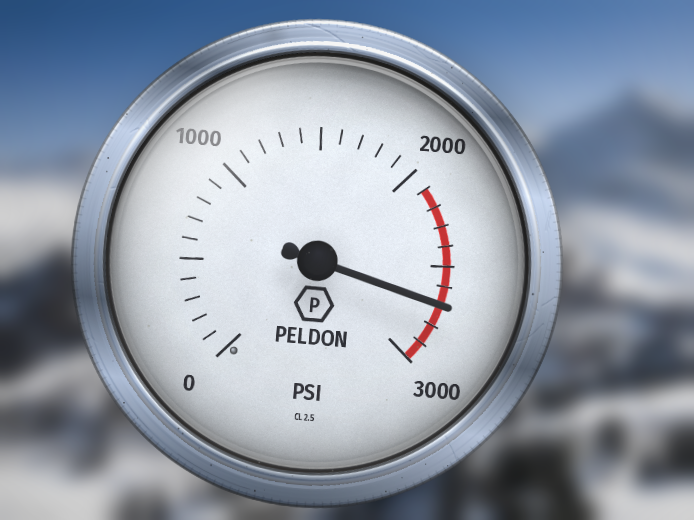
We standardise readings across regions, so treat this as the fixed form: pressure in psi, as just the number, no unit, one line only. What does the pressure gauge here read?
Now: 2700
